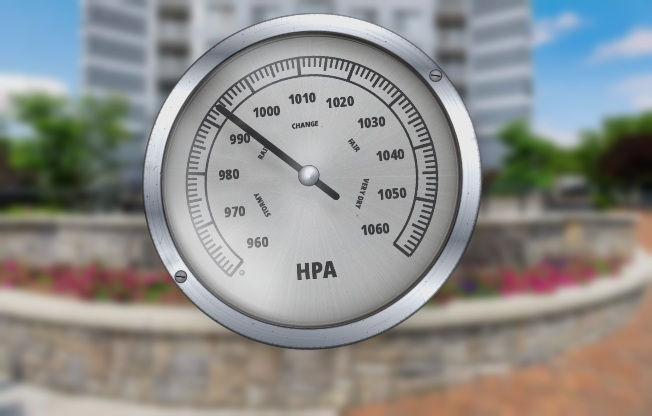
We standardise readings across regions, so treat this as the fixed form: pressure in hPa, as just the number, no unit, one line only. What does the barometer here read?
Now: 993
